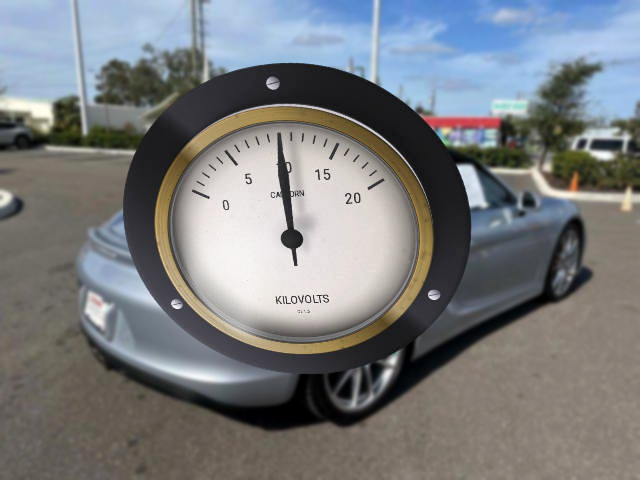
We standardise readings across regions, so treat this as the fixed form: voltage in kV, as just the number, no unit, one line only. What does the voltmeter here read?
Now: 10
